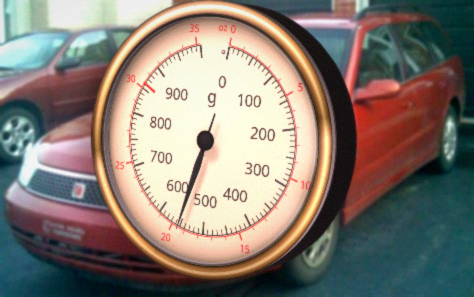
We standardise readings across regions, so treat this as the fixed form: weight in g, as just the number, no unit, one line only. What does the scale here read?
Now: 550
